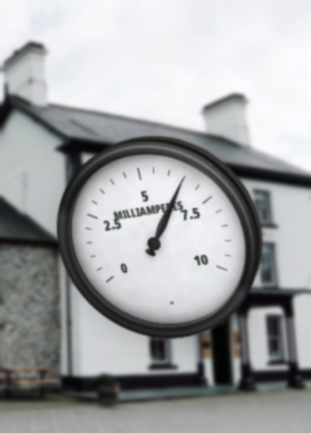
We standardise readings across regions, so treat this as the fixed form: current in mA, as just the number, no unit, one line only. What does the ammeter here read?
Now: 6.5
